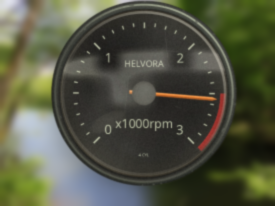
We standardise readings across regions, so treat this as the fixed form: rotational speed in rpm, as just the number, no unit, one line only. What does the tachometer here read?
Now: 2550
